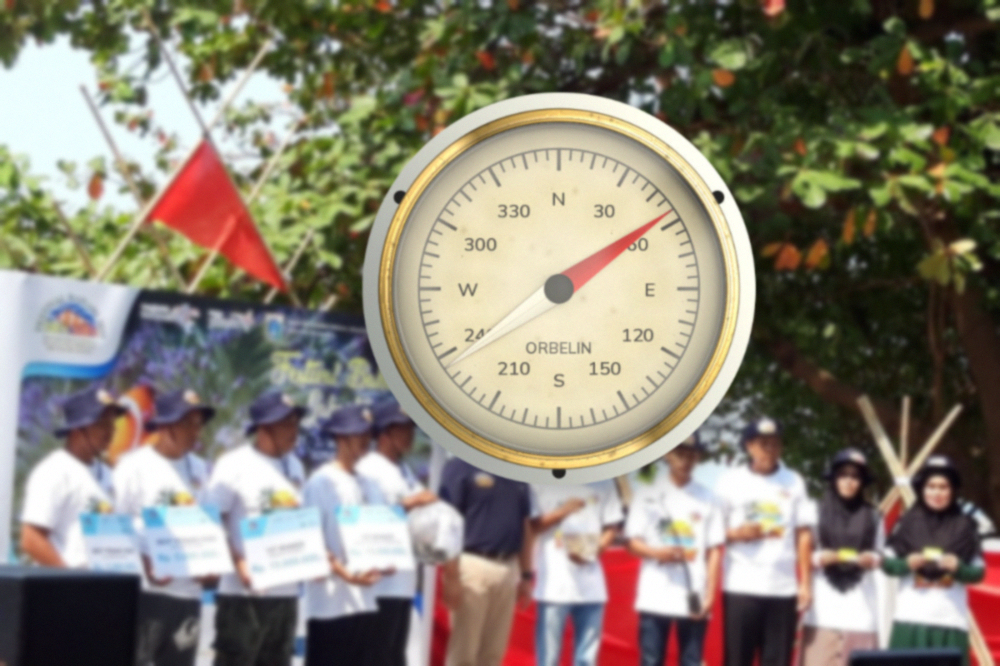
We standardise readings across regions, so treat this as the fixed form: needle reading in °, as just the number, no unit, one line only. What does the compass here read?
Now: 55
